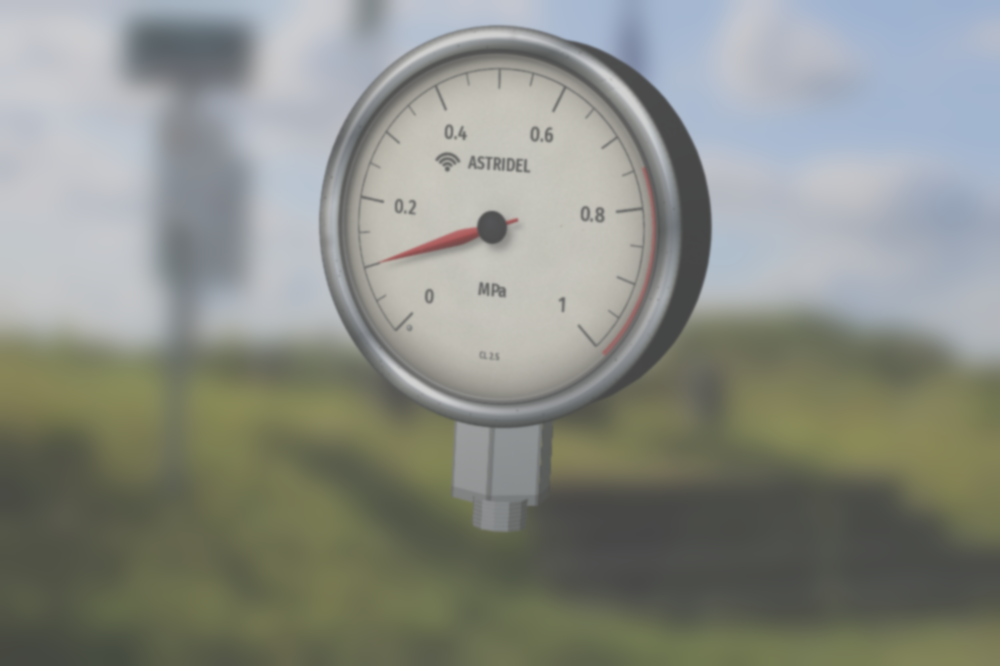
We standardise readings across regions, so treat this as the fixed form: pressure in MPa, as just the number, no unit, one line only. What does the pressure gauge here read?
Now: 0.1
